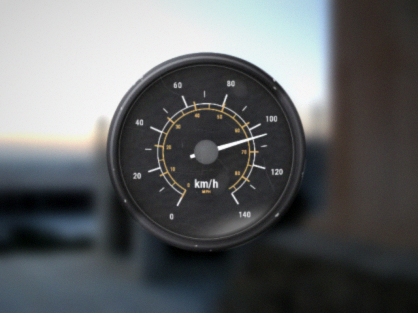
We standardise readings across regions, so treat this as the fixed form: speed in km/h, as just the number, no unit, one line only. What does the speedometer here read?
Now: 105
